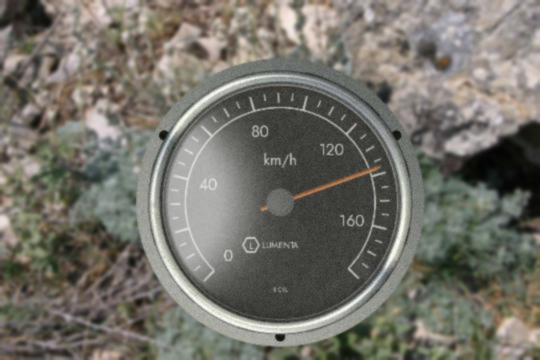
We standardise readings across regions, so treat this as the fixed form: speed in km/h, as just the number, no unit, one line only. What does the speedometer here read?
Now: 137.5
